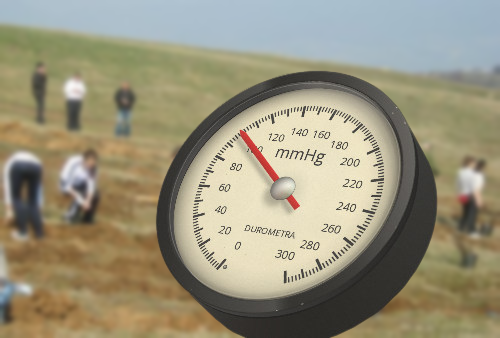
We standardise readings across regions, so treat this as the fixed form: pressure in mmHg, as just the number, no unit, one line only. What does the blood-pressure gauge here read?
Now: 100
